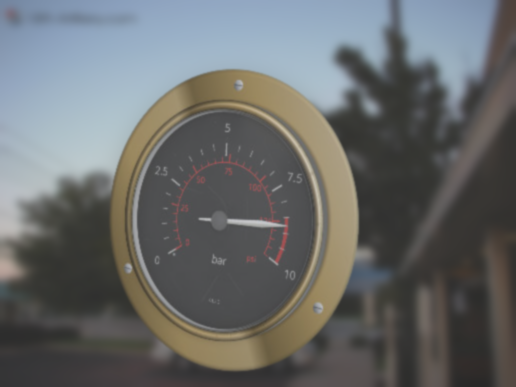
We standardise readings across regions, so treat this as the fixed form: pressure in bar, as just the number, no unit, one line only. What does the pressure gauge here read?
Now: 8.75
